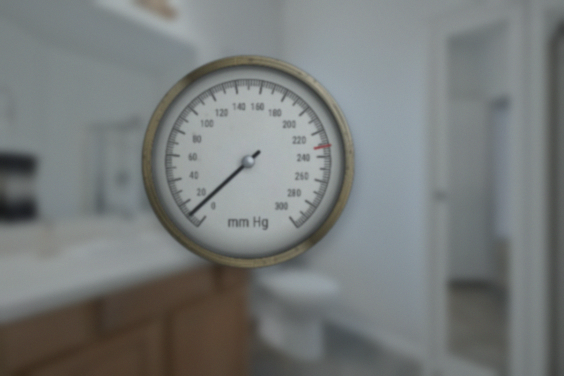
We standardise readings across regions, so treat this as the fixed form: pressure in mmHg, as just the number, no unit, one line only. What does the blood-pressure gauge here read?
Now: 10
